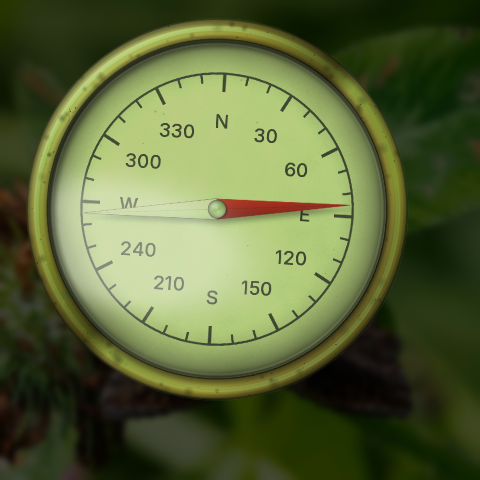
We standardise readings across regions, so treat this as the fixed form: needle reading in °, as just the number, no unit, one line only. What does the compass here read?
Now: 85
